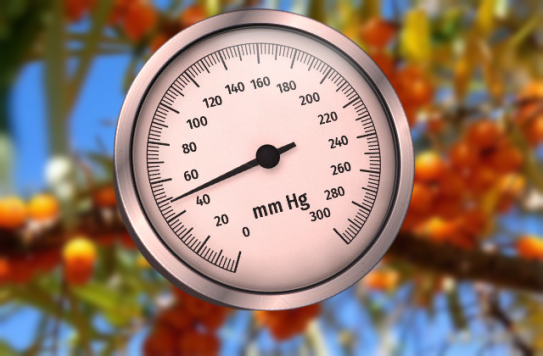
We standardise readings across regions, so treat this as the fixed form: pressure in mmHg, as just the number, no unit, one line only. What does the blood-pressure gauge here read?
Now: 48
